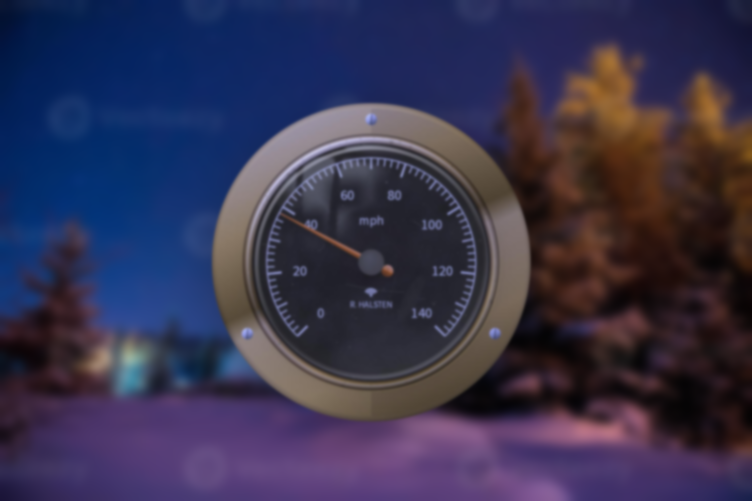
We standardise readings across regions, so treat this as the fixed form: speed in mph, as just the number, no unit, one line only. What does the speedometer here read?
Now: 38
